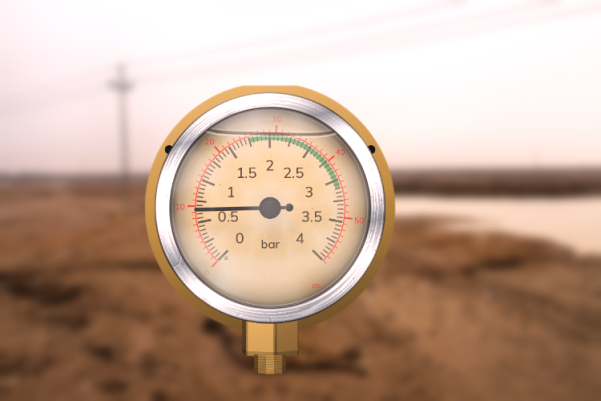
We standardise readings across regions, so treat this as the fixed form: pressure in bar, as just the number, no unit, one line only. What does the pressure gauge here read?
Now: 0.65
